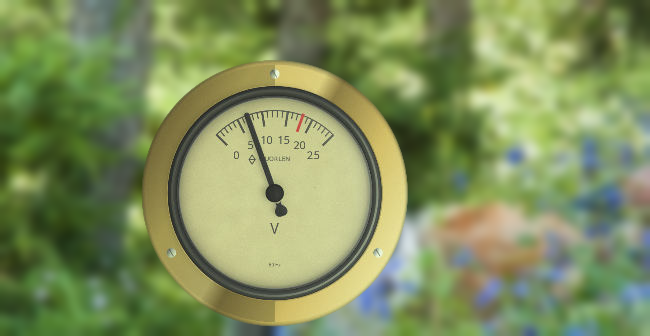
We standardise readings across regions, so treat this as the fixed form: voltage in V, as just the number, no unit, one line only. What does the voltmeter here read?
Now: 7
